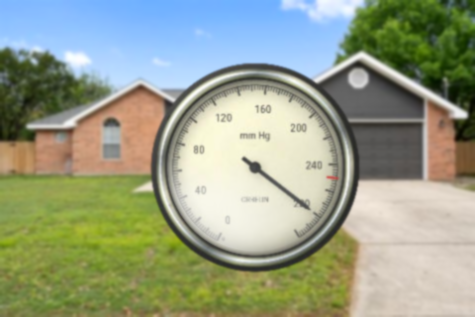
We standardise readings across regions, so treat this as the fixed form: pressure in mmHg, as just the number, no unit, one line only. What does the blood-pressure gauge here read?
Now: 280
